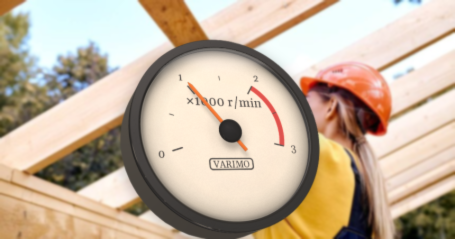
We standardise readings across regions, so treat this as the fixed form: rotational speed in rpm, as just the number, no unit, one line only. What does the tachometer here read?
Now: 1000
